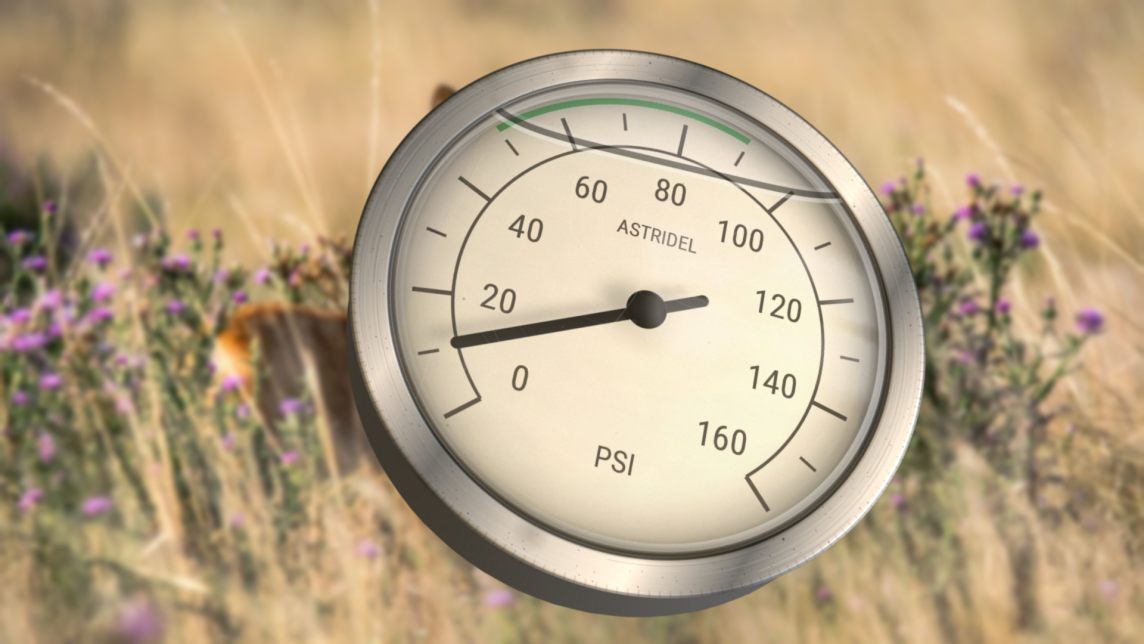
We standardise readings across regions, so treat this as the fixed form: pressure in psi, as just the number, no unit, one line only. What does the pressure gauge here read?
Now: 10
